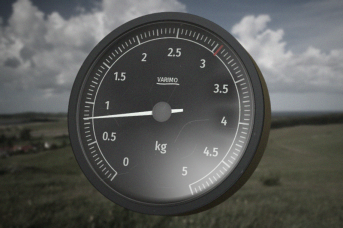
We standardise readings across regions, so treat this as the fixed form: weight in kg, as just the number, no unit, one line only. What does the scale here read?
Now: 0.8
